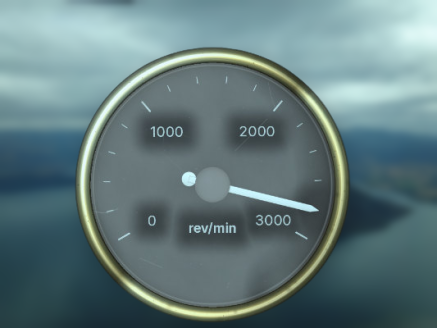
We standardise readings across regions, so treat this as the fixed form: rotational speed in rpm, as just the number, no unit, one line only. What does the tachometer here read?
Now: 2800
